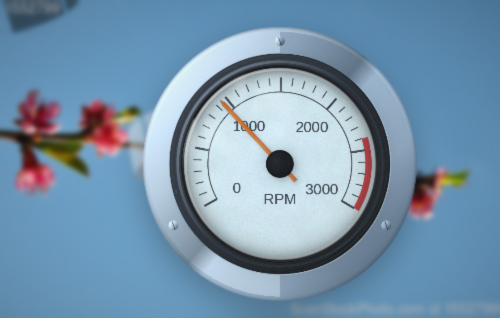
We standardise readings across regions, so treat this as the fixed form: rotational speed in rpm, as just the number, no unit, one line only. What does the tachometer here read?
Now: 950
